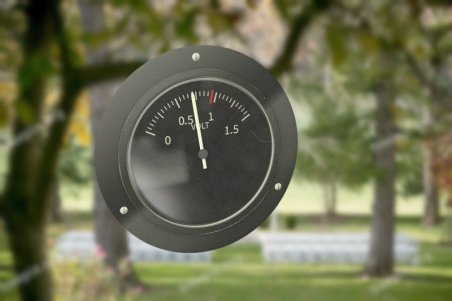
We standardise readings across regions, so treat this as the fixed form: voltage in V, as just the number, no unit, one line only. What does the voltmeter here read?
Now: 0.7
